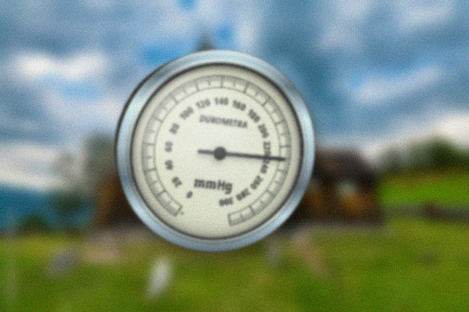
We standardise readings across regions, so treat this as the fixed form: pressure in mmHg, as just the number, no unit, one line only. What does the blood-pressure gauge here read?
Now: 230
